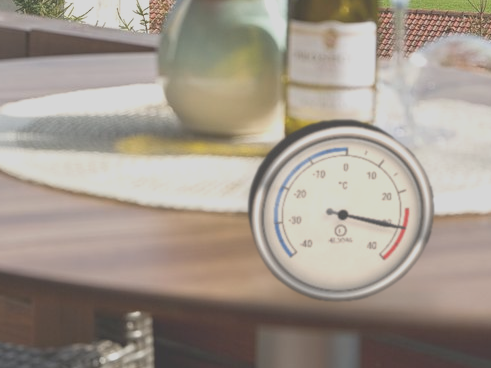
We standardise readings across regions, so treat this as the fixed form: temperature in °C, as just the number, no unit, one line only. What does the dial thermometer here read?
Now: 30
